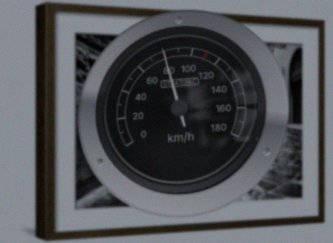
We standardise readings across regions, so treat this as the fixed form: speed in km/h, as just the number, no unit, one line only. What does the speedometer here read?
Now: 80
